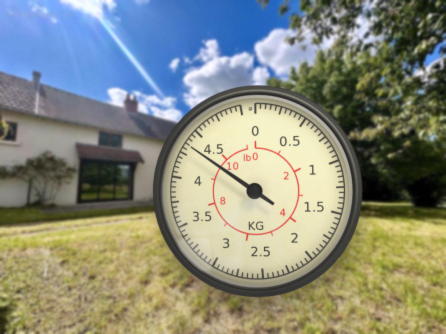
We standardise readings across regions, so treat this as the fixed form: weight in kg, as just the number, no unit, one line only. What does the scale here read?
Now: 4.35
